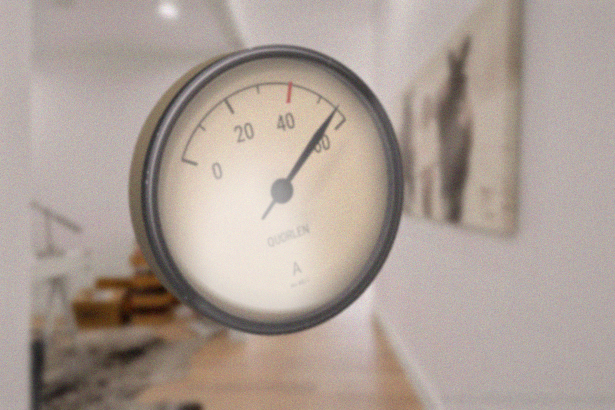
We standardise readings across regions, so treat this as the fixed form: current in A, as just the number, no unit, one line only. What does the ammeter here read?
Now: 55
